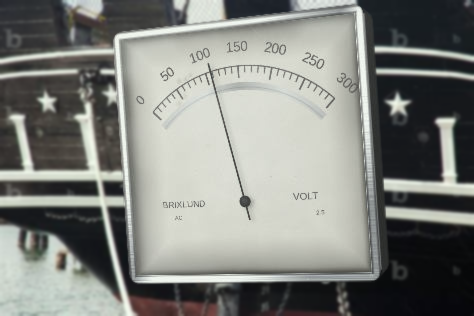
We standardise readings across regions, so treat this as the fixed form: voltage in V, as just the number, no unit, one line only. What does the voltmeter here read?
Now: 110
